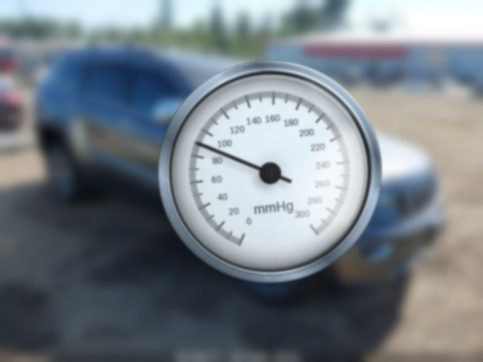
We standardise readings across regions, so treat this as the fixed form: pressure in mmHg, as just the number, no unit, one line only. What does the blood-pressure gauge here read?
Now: 90
